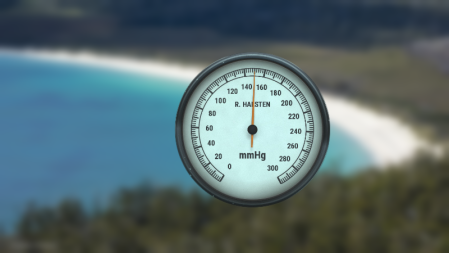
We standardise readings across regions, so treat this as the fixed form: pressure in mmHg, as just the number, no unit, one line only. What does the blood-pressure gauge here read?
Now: 150
